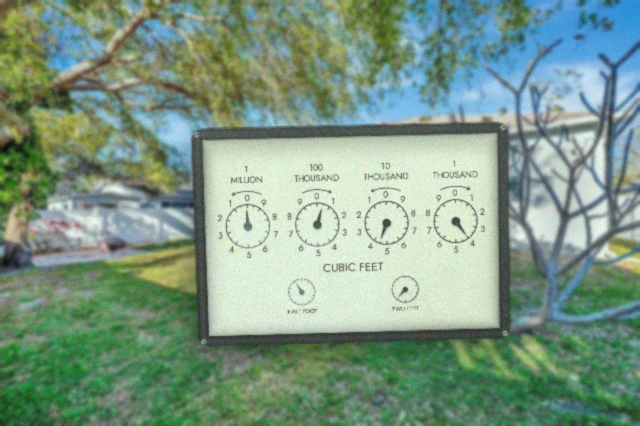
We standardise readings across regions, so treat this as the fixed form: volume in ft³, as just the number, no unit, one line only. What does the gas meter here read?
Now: 4400
